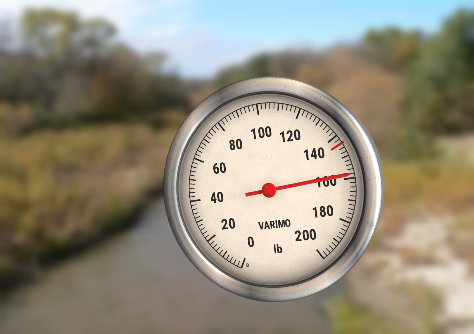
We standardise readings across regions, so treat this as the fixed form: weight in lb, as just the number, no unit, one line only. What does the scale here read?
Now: 158
